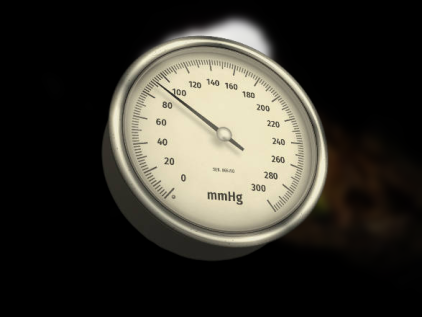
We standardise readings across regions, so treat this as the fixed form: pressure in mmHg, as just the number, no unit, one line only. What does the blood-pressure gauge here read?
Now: 90
